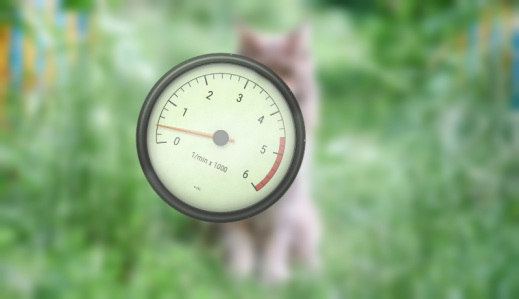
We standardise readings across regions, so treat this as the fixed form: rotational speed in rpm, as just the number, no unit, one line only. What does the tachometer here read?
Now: 400
